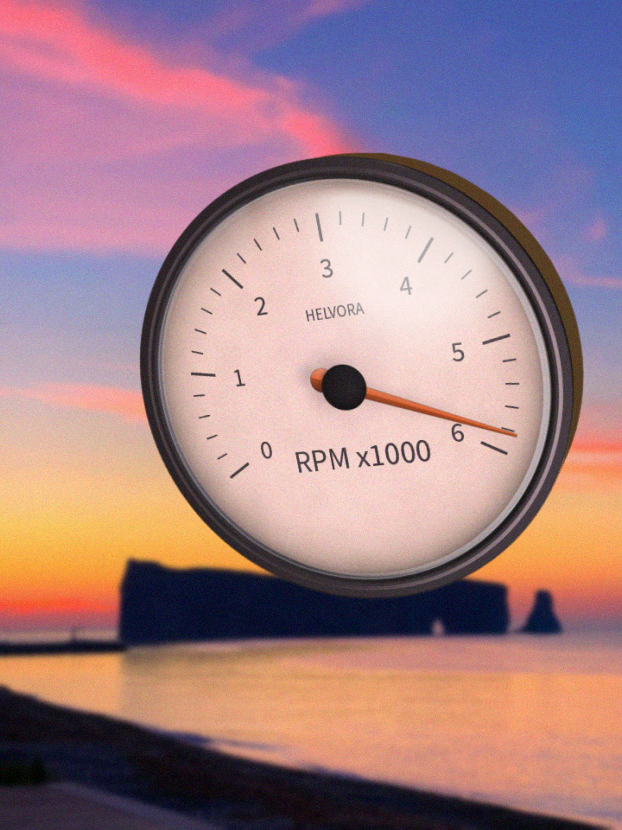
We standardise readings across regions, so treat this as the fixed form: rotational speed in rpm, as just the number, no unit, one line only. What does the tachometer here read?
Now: 5800
